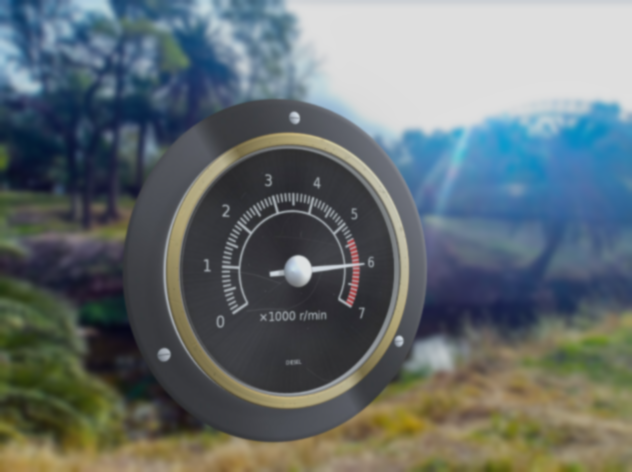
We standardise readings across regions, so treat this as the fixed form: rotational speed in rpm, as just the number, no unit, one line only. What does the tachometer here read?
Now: 6000
